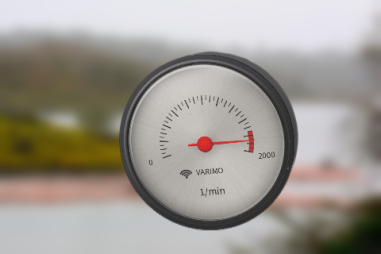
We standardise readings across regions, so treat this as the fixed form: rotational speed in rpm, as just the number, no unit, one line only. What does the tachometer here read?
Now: 1850
